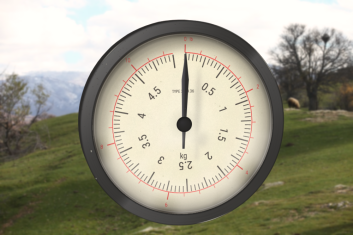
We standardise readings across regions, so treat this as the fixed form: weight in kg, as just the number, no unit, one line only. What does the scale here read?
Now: 0
